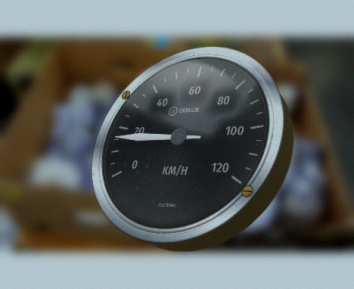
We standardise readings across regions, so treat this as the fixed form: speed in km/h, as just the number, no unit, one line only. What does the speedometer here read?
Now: 15
